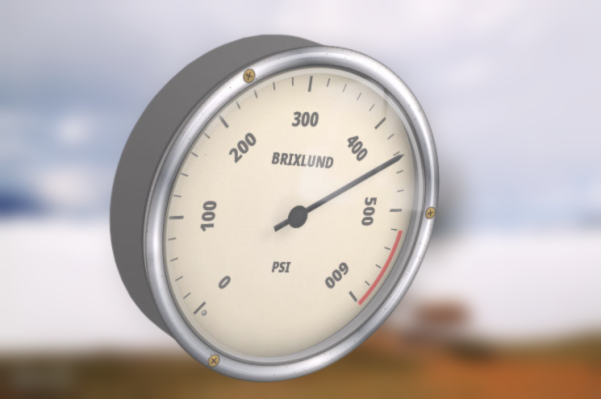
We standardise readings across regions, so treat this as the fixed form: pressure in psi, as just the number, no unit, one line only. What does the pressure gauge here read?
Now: 440
